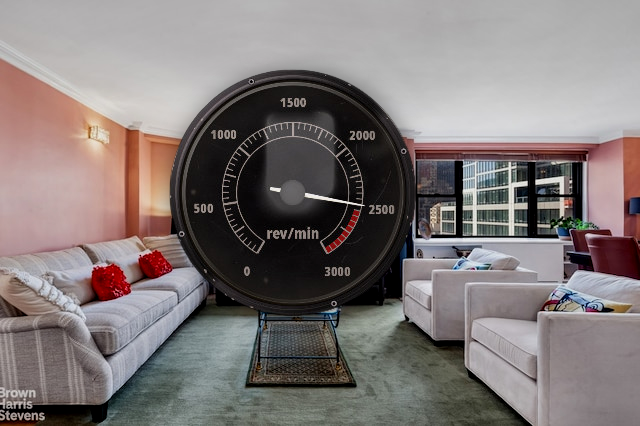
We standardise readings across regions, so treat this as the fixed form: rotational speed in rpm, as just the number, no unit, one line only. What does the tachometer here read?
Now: 2500
